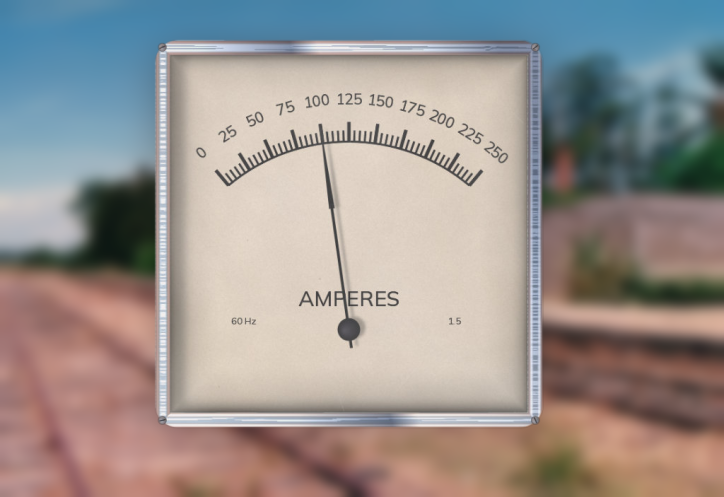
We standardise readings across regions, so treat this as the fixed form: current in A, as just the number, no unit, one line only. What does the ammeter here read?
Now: 100
